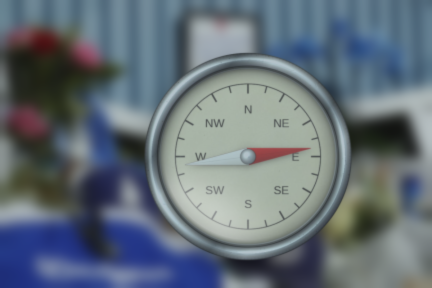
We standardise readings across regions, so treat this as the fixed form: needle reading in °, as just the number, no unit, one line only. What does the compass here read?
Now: 82.5
